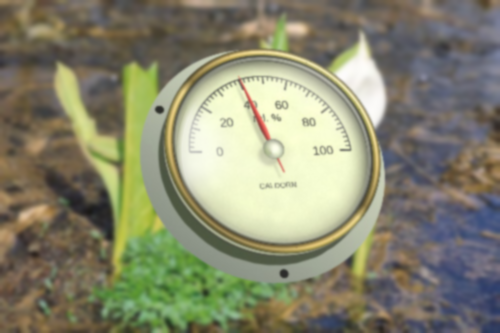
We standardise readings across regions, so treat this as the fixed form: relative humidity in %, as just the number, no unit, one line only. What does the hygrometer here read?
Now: 40
